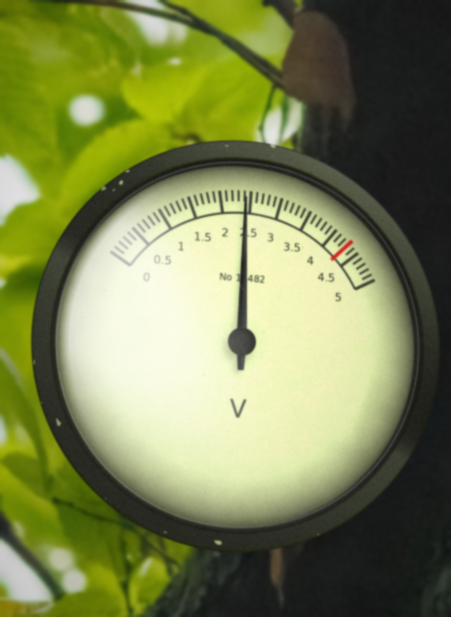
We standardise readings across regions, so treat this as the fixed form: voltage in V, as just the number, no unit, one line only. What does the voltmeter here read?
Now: 2.4
